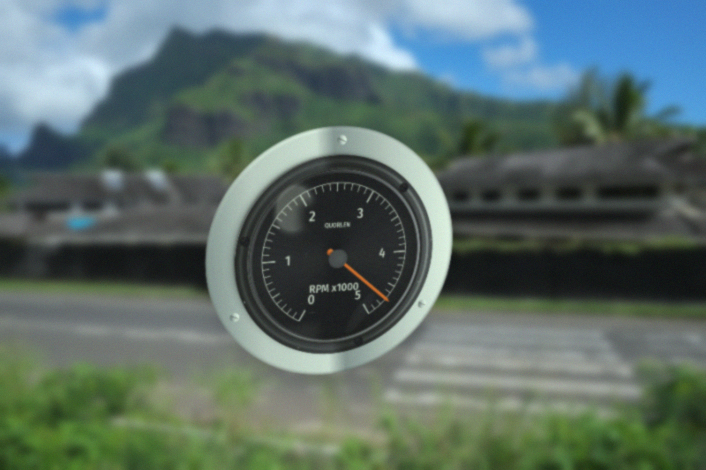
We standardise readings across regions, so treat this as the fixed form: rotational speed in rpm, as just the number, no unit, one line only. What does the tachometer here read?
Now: 4700
